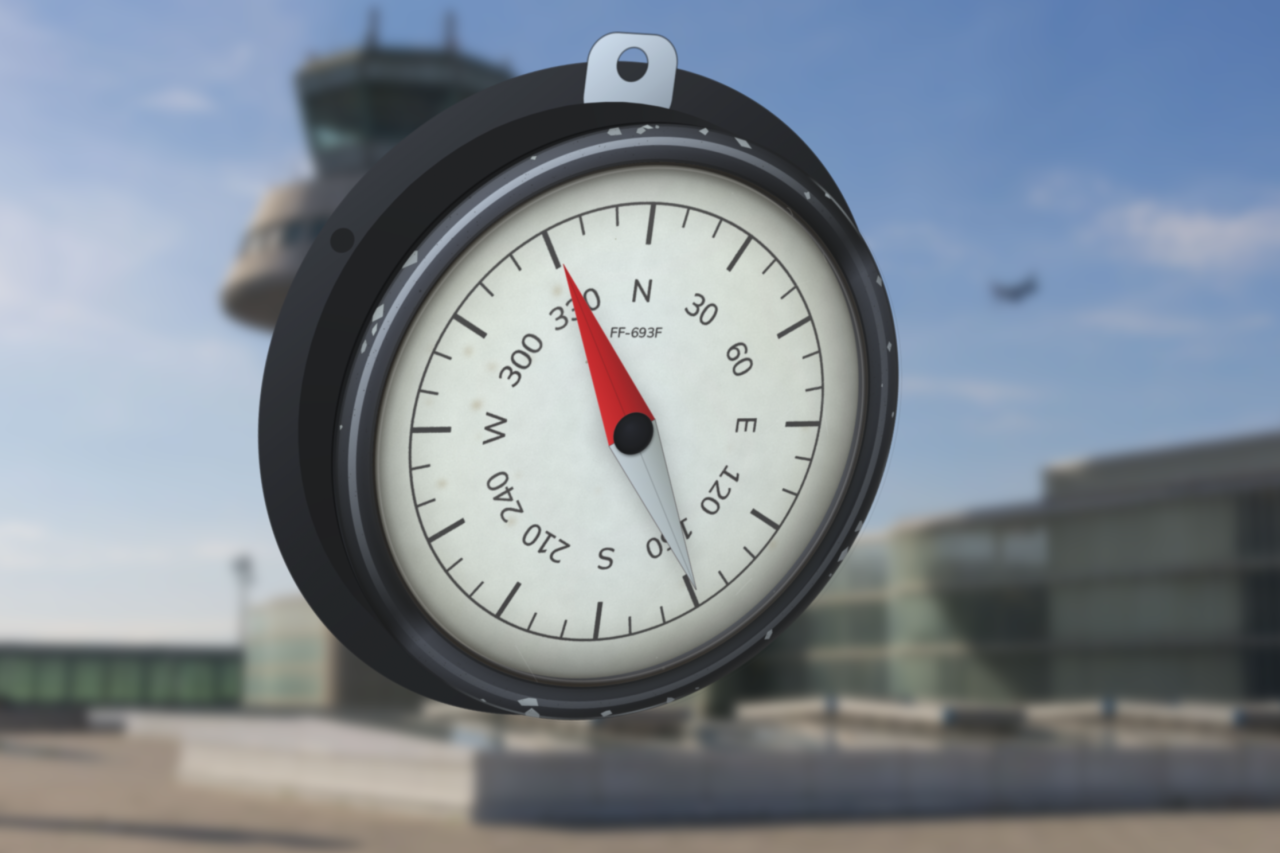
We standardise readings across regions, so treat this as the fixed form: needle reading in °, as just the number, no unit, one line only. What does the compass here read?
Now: 330
